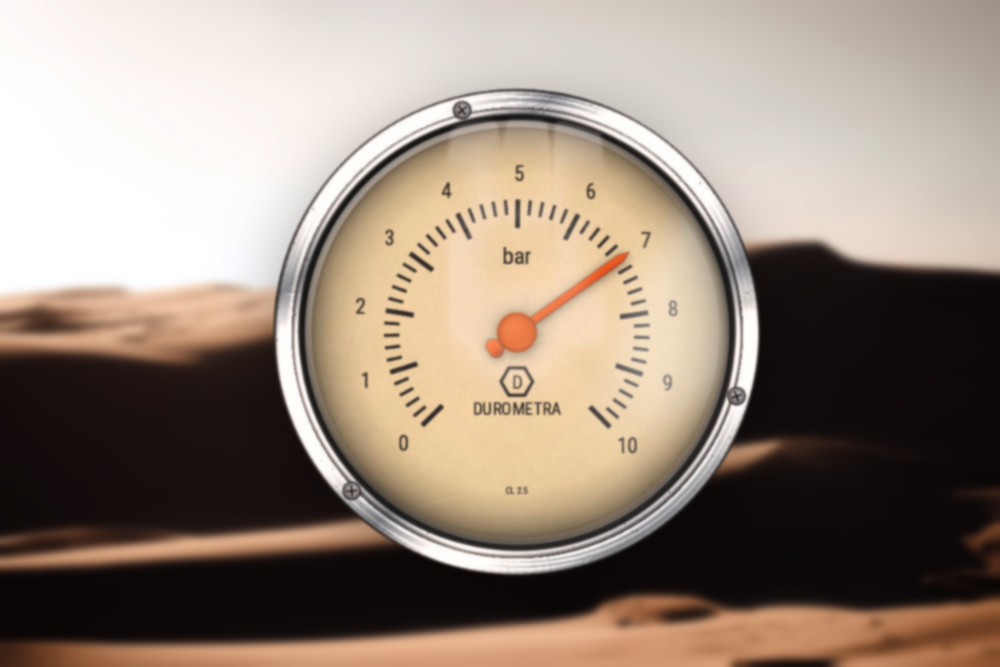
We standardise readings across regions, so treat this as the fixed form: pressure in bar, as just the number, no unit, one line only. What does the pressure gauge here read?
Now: 7
